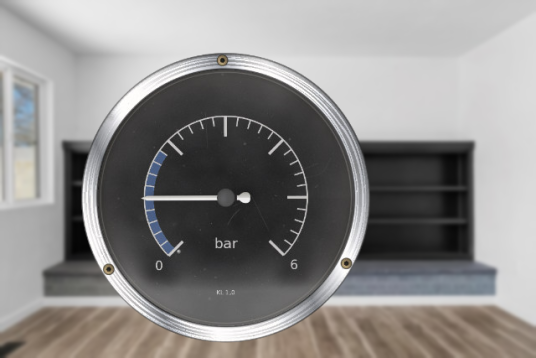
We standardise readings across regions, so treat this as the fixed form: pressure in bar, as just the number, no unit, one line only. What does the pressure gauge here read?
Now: 1
